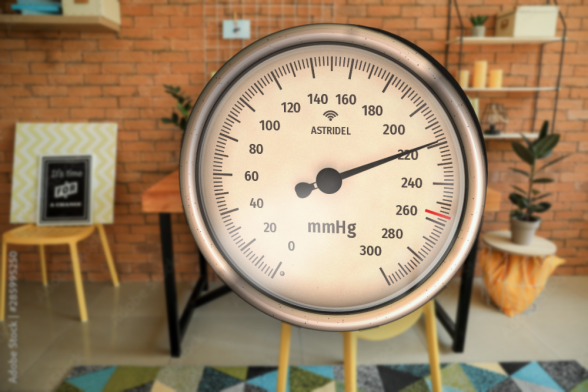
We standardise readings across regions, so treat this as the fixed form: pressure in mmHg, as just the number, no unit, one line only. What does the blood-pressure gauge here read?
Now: 218
